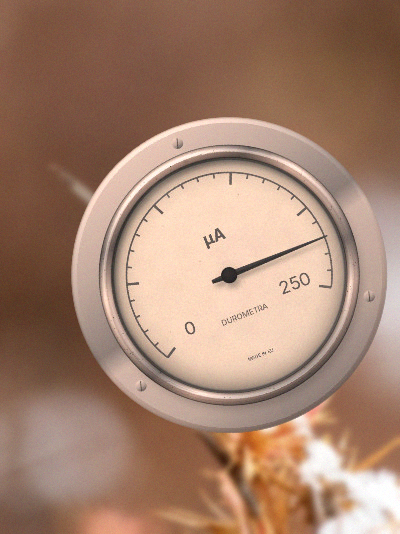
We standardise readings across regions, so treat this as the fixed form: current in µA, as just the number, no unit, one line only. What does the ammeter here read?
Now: 220
